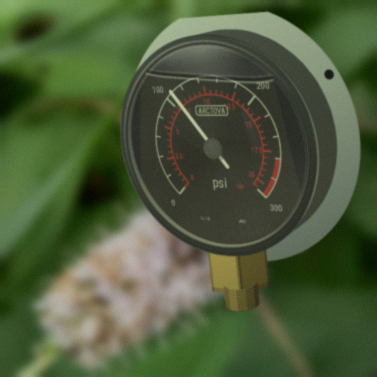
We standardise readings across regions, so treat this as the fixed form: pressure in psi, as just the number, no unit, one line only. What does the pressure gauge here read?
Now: 110
